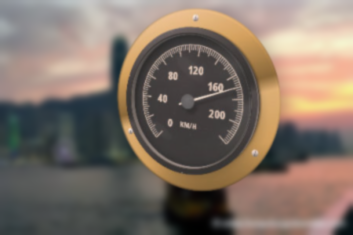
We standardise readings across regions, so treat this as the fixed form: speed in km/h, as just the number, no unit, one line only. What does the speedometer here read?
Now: 170
